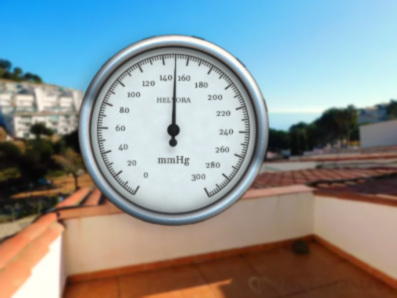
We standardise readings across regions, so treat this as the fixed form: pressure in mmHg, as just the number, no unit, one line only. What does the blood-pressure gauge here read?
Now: 150
